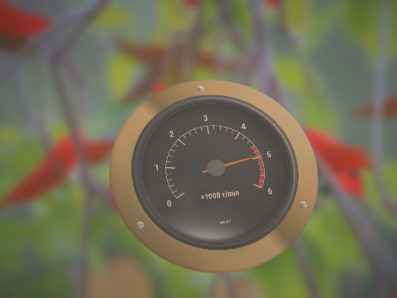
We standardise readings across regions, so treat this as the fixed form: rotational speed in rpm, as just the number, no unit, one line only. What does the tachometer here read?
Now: 5000
